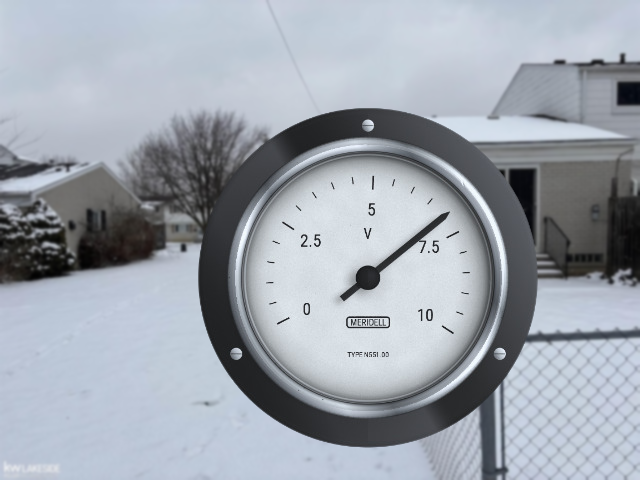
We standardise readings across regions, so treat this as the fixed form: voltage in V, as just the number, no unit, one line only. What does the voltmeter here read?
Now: 7
